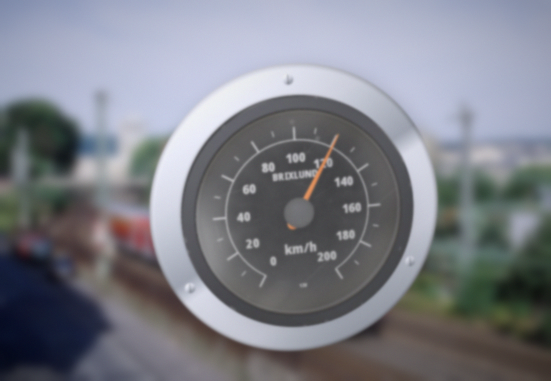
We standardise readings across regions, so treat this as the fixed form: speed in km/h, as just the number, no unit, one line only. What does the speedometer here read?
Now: 120
